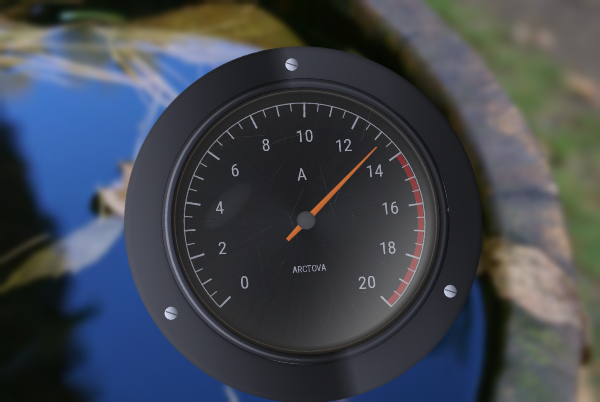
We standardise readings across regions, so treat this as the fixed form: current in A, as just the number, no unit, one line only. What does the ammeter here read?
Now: 13.25
